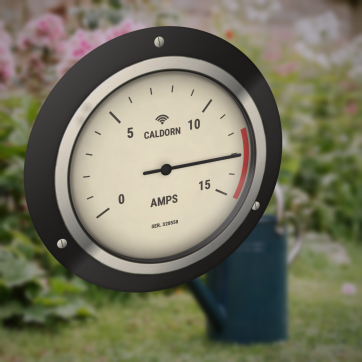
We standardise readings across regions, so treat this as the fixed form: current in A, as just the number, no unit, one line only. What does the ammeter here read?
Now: 13
